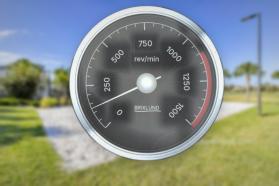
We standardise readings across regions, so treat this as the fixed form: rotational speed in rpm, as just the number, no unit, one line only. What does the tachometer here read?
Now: 125
